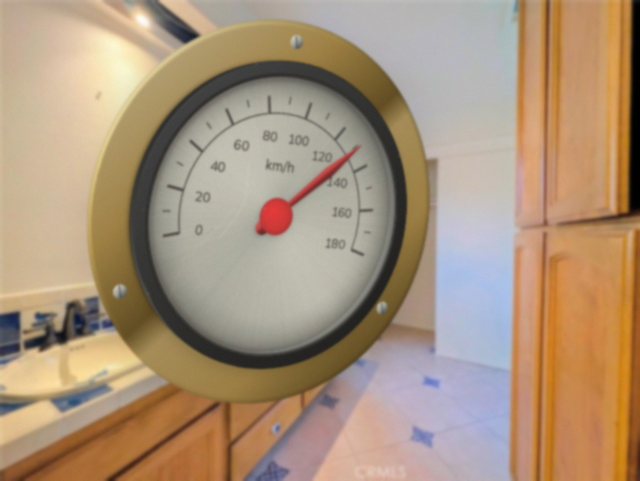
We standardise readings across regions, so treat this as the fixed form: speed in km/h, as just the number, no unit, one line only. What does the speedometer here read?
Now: 130
